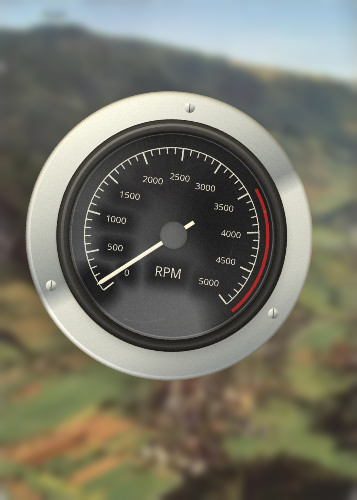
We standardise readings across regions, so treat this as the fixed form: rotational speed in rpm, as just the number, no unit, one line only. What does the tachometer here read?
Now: 100
